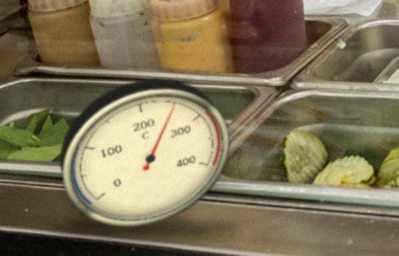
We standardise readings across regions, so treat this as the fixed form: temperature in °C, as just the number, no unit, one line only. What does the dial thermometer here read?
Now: 250
